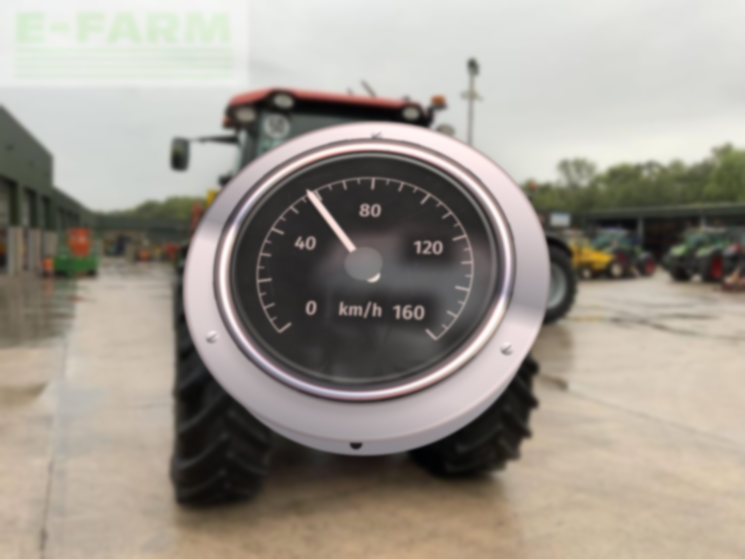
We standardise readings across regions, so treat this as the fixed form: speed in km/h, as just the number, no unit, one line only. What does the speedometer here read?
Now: 57.5
